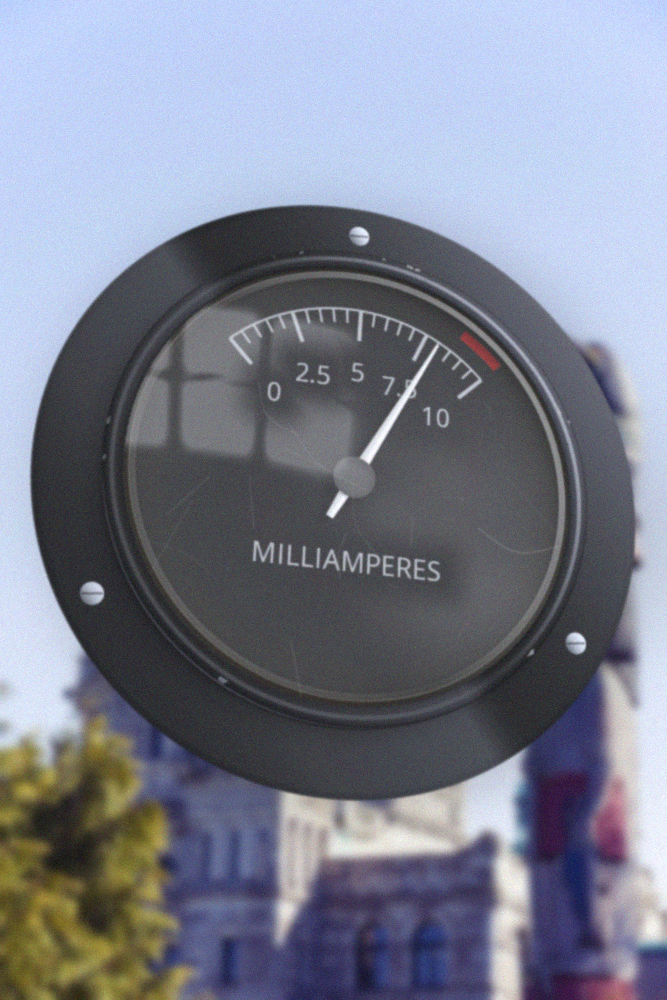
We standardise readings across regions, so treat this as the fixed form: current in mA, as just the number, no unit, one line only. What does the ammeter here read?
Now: 8
